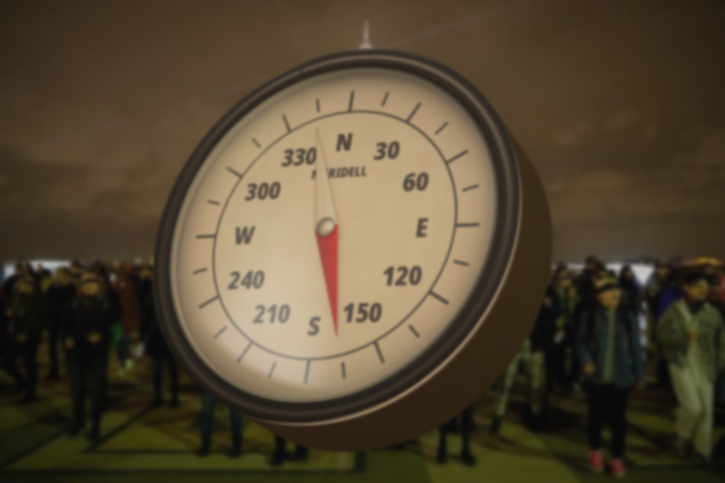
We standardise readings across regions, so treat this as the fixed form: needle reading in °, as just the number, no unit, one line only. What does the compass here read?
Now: 165
